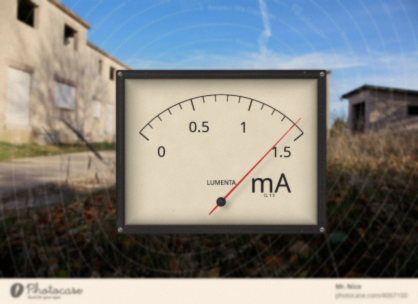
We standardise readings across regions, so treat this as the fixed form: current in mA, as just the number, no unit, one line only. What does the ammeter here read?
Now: 1.4
